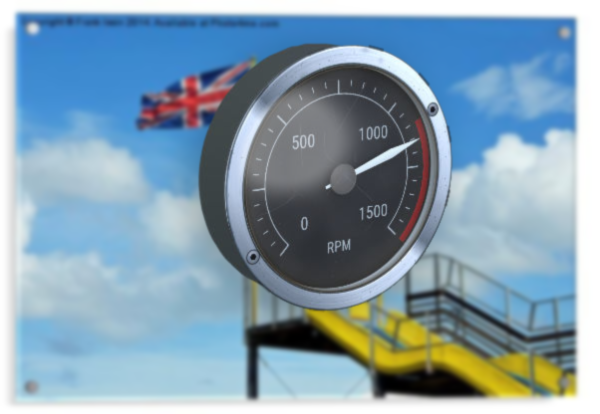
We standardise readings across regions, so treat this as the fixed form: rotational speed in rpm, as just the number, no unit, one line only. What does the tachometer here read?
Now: 1150
